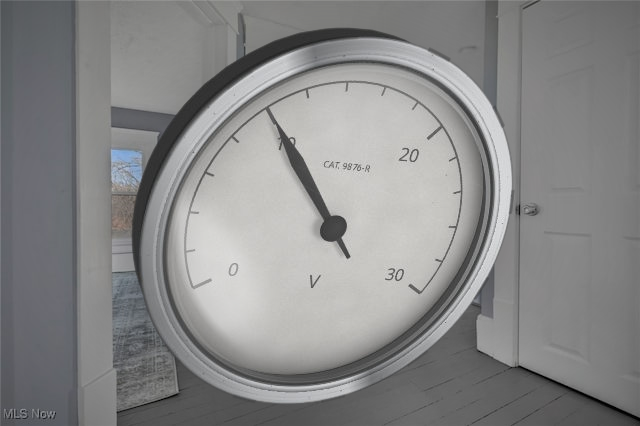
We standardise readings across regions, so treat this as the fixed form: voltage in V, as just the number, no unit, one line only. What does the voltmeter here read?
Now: 10
